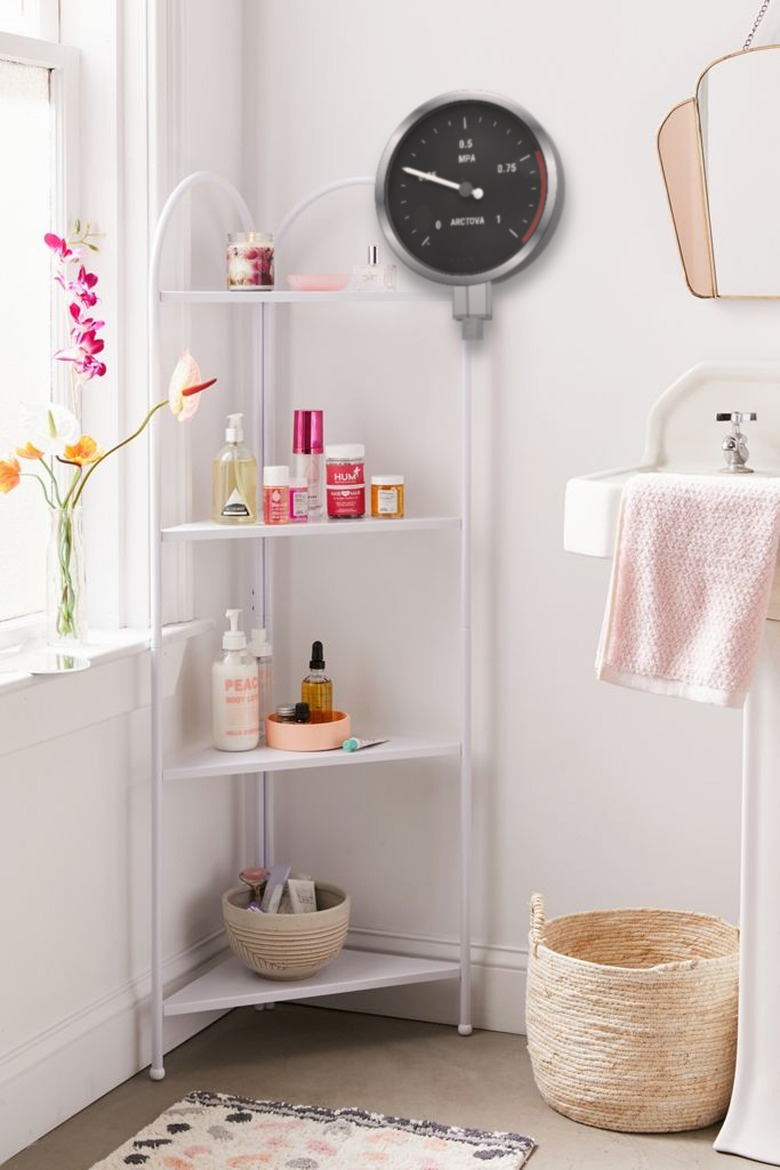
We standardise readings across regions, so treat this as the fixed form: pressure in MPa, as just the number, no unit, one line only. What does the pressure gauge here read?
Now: 0.25
